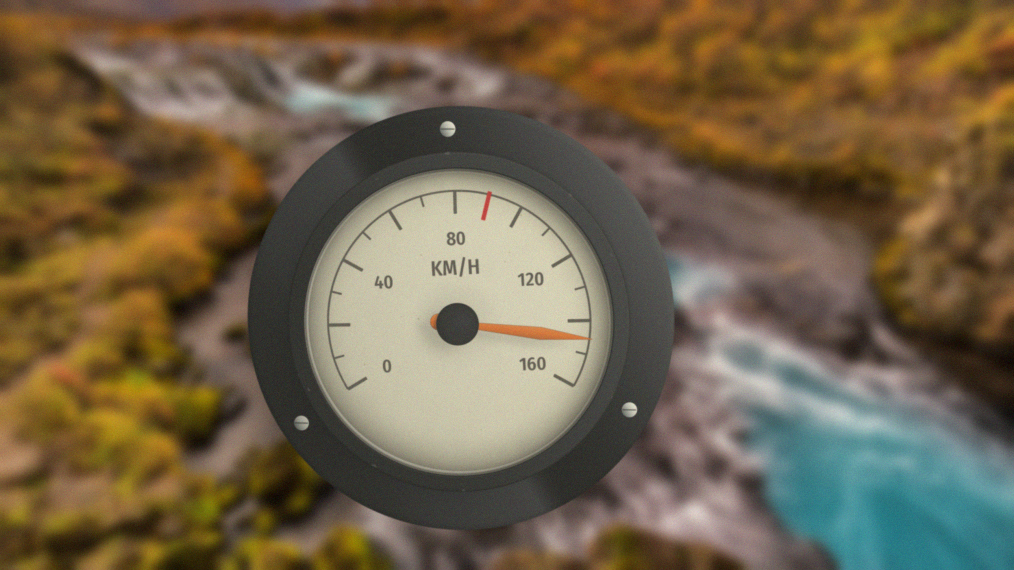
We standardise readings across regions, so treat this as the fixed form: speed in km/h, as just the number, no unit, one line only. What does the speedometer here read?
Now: 145
